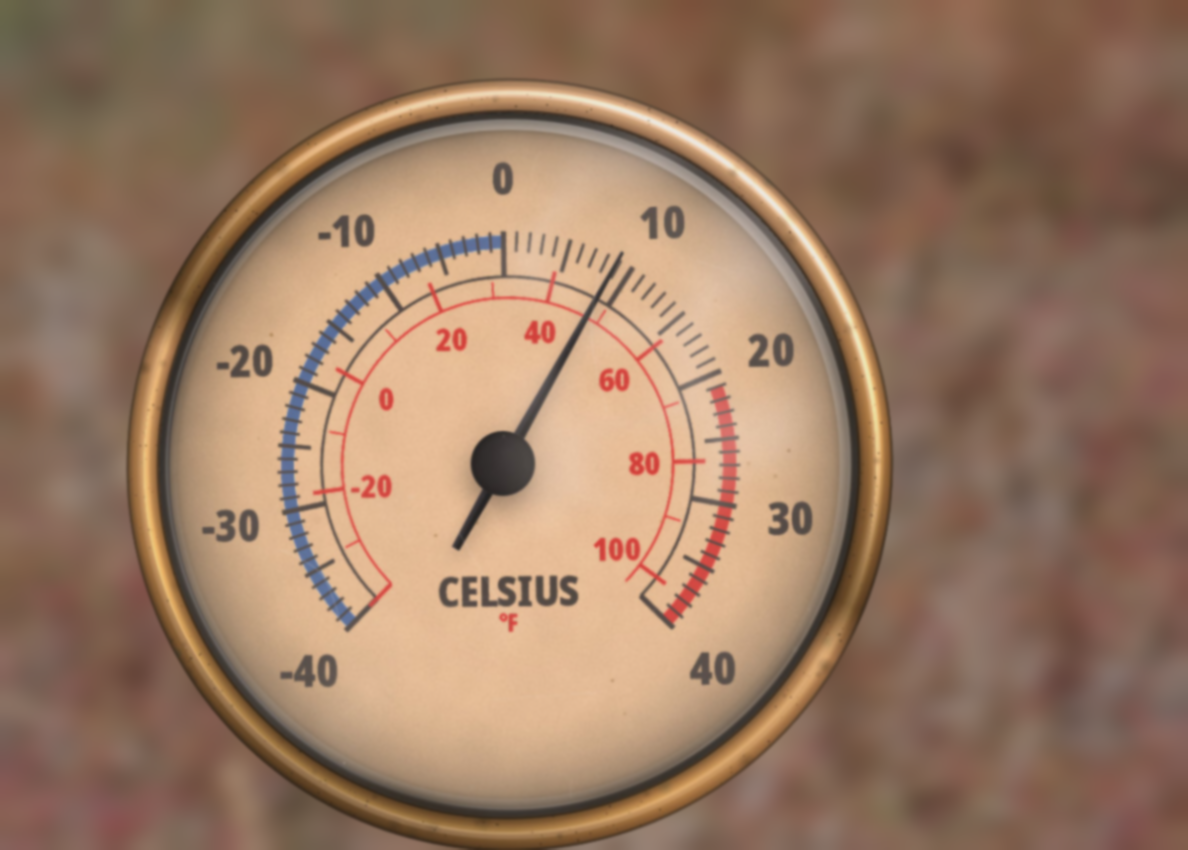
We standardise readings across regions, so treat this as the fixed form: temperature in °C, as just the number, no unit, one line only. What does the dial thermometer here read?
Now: 9
